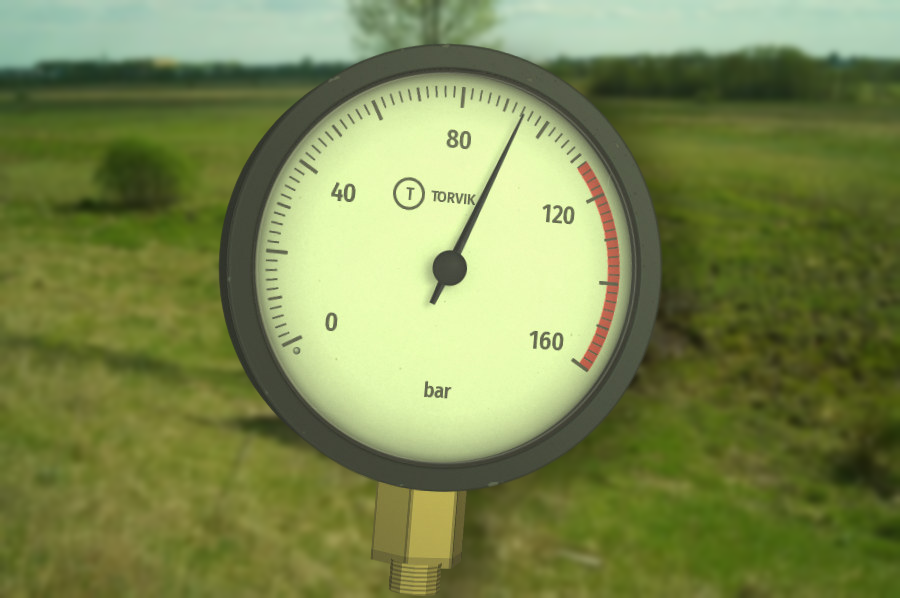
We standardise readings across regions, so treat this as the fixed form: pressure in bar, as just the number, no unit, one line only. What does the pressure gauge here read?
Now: 94
